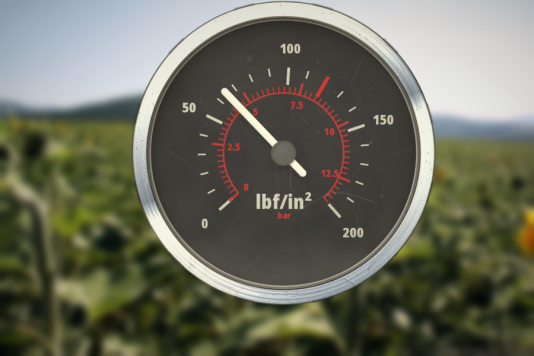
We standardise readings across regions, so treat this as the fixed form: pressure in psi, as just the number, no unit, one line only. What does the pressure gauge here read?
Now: 65
